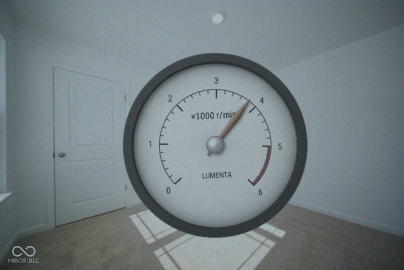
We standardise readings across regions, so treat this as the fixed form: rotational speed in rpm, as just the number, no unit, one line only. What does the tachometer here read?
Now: 3800
